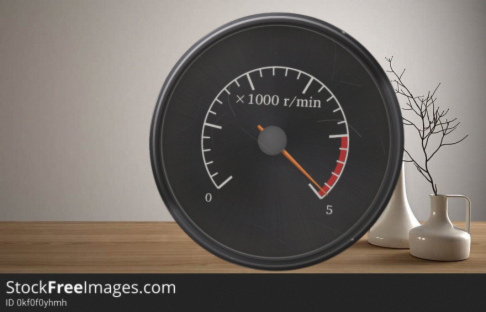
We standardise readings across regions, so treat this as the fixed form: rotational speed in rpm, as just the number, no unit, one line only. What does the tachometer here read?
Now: 4900
